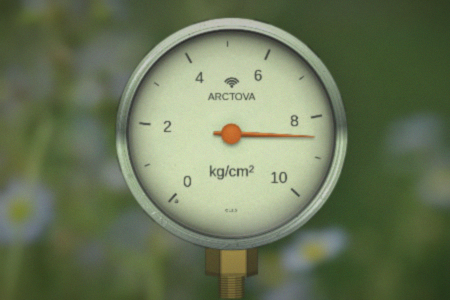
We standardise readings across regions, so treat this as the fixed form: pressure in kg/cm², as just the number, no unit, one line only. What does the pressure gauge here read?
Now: 8.5
